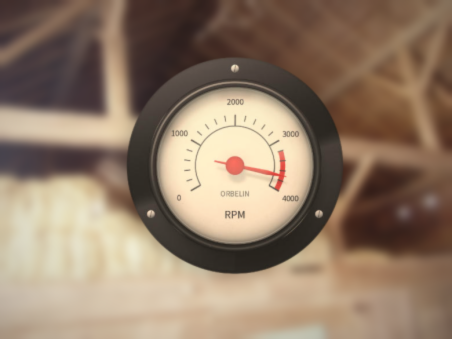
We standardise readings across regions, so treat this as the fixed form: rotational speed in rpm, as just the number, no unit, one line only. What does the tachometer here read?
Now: 3700
